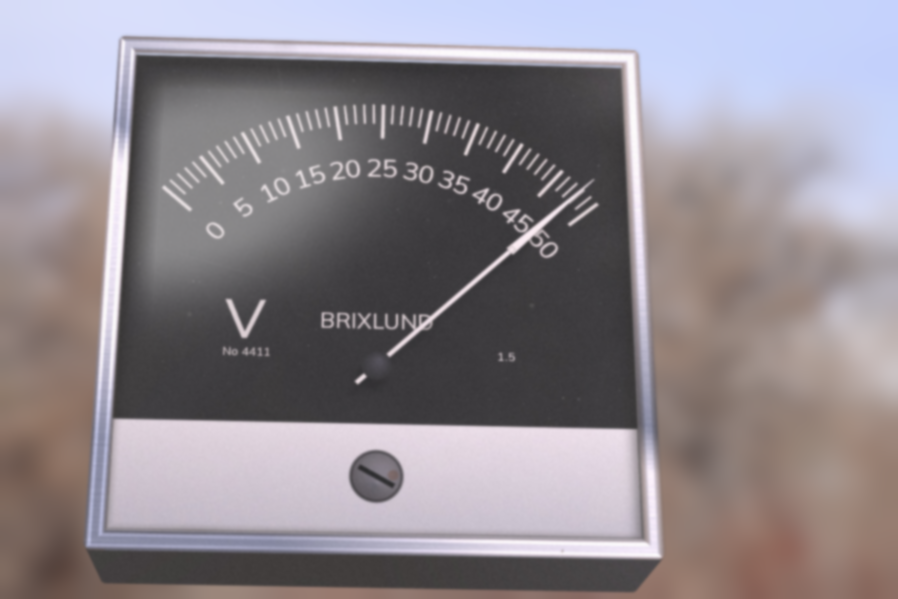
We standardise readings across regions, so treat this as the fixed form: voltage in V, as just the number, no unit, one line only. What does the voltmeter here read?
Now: 48
